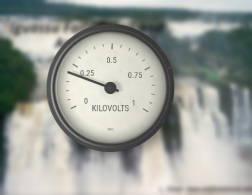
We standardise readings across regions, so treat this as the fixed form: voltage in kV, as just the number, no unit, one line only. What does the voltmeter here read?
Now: 0.2
